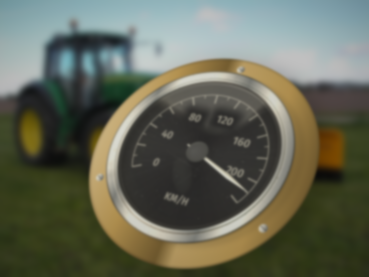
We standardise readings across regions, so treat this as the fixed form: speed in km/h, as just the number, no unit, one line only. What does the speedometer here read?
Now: 210
